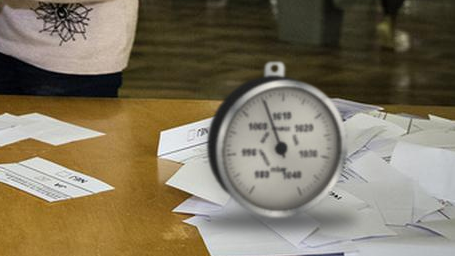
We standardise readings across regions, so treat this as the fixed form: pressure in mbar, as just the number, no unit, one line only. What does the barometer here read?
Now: 1005
